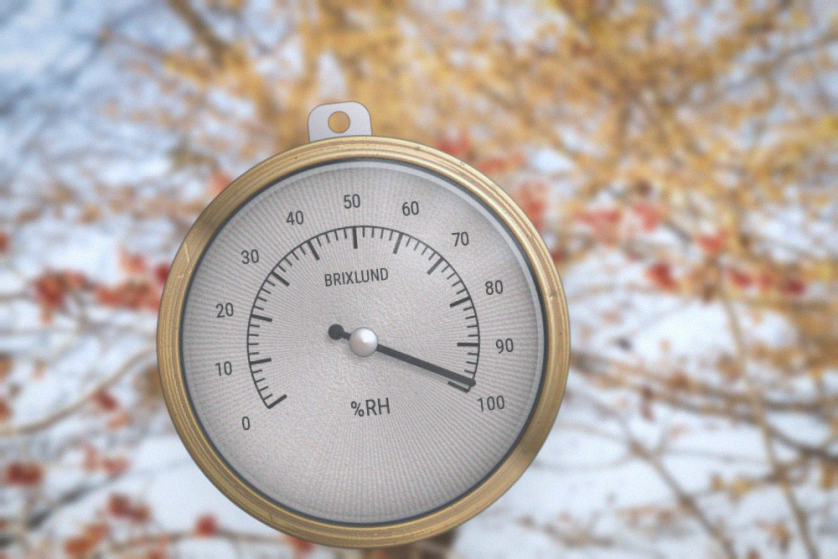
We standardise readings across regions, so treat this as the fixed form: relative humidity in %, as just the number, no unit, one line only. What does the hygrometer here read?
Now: 98
